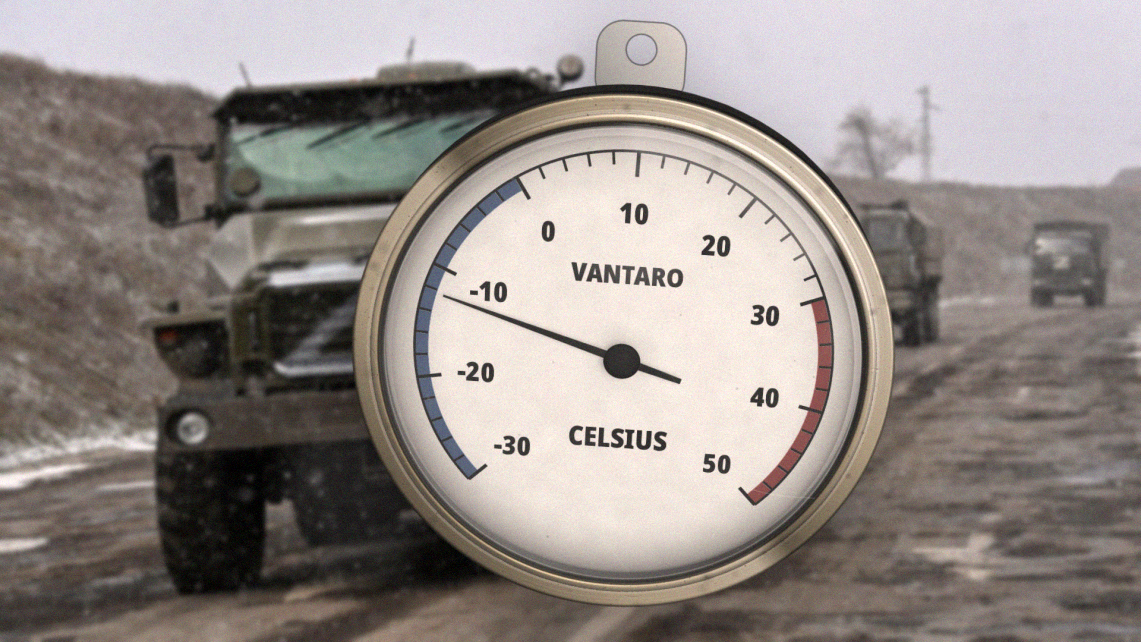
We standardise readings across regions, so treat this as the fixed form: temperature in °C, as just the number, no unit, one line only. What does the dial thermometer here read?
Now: -12
